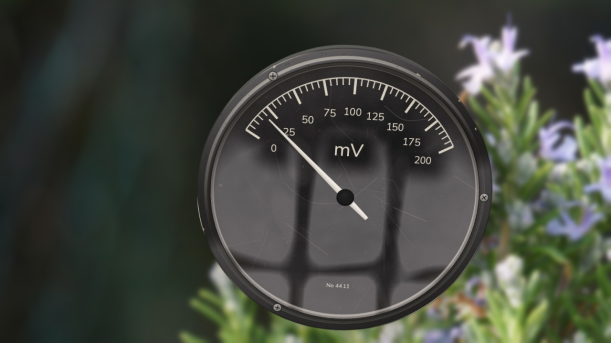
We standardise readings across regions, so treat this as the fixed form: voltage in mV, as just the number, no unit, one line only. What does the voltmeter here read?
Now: 20
